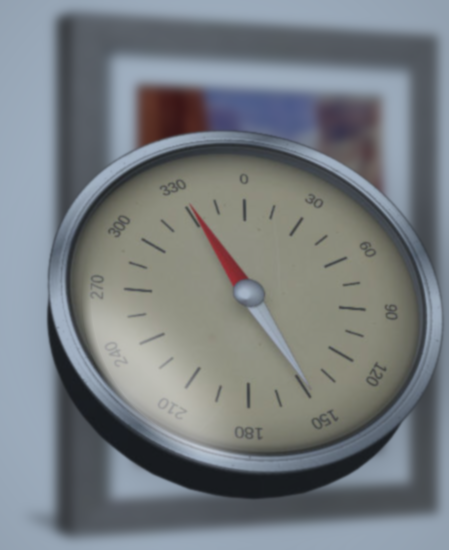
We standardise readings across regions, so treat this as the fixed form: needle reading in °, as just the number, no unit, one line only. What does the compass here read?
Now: 330
